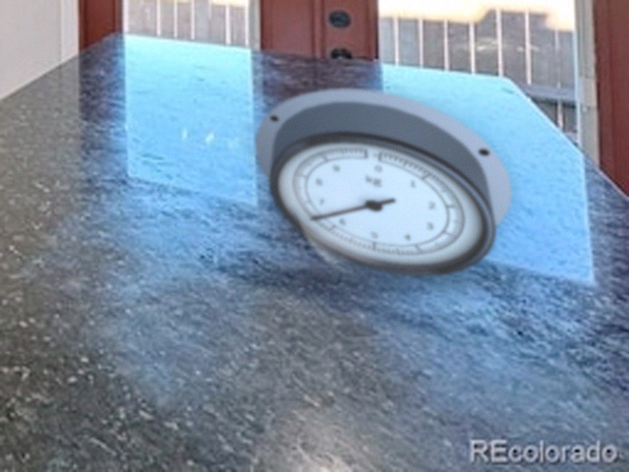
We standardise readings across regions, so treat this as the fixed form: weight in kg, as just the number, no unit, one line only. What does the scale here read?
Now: 6.5
